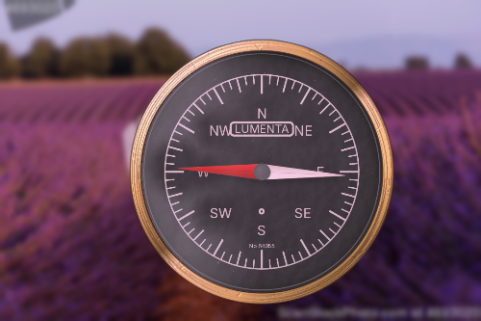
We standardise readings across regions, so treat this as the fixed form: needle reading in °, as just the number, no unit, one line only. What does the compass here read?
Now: 272.5
